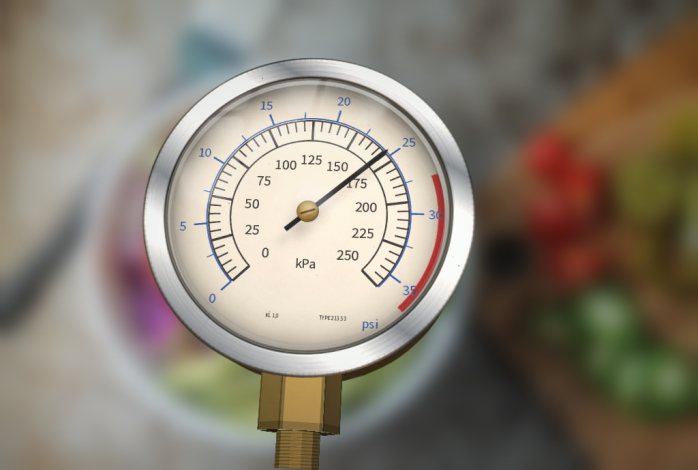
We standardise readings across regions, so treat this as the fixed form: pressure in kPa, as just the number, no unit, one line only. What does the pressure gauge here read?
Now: 170
